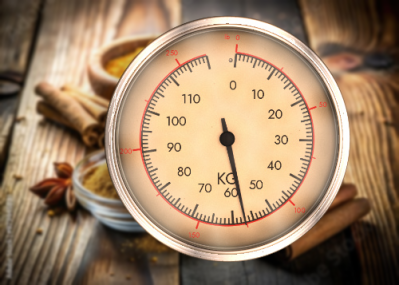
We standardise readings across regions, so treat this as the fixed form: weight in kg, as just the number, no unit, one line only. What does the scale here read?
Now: 57
